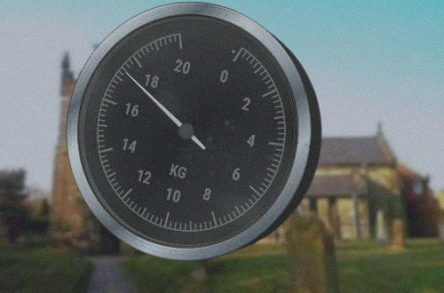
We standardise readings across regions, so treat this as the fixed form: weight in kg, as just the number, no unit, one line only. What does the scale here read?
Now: 17.4
